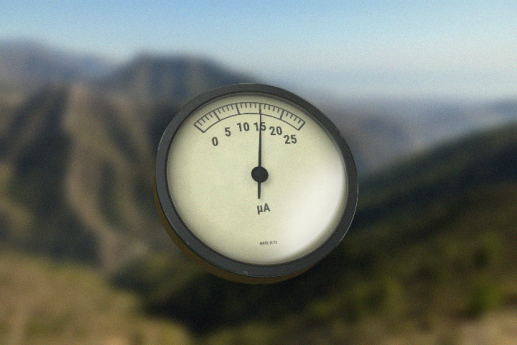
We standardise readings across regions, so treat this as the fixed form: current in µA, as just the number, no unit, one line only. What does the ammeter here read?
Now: 15
